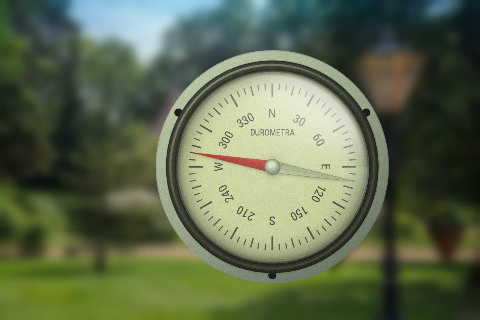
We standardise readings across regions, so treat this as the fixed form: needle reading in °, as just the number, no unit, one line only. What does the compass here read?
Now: 280
